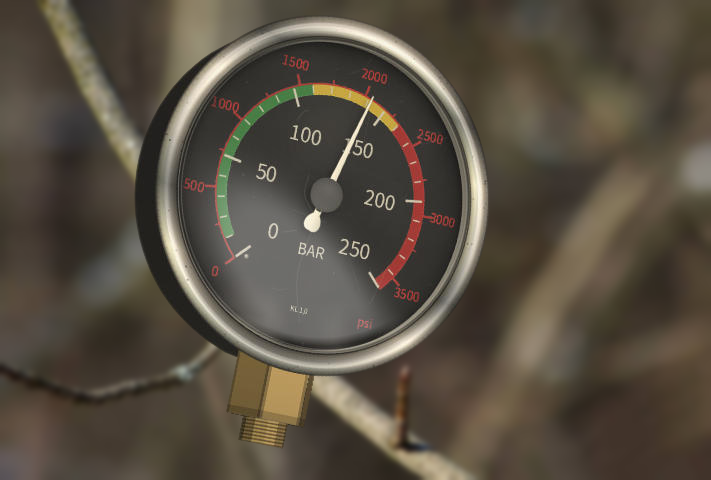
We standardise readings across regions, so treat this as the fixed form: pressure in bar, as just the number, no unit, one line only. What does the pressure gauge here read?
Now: 140
